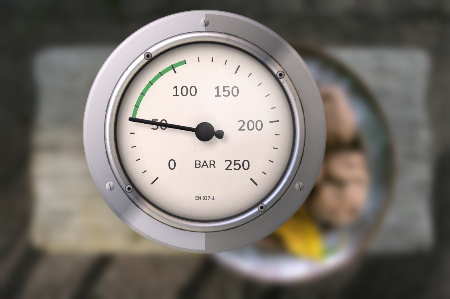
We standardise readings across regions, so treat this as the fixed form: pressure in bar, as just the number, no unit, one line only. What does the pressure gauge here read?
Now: 50
